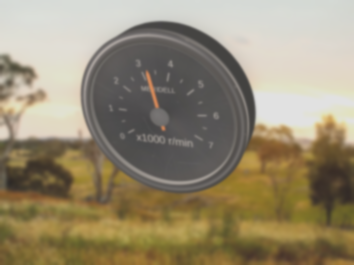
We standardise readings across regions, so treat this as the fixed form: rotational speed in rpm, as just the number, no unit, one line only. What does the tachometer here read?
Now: 3250
